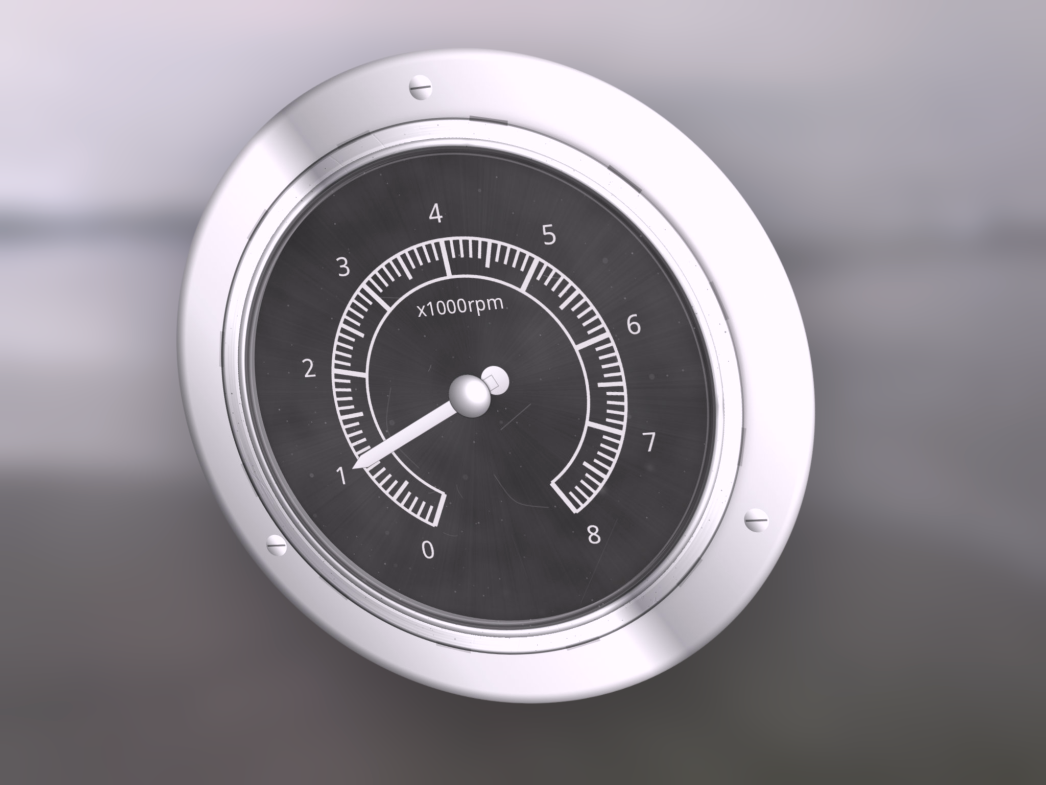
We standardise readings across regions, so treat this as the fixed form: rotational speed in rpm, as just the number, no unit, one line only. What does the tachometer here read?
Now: 1000
